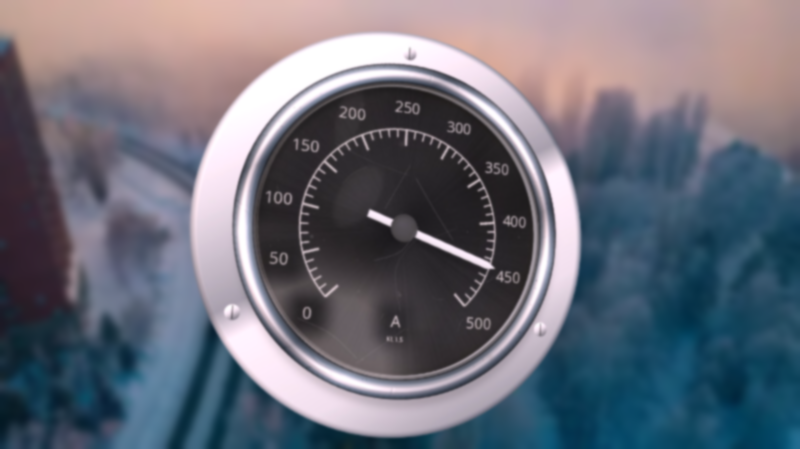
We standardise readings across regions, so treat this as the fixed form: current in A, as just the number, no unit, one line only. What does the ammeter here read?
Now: 450
